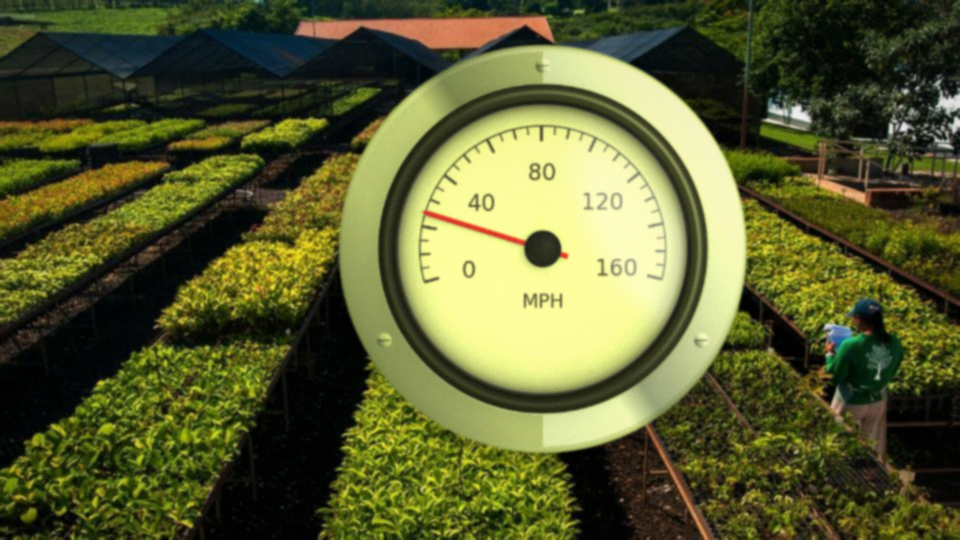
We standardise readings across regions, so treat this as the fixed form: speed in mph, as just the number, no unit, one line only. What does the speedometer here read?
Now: 25
